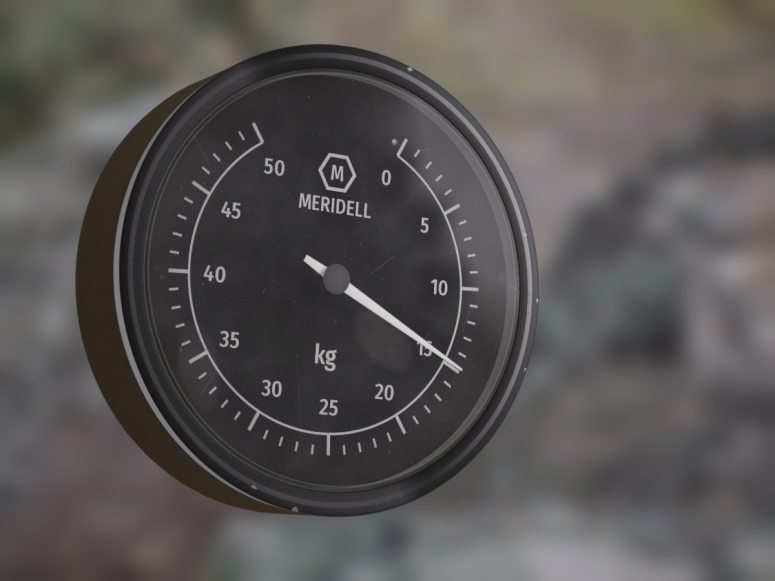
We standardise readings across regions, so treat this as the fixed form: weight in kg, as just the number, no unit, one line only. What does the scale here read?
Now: 15
